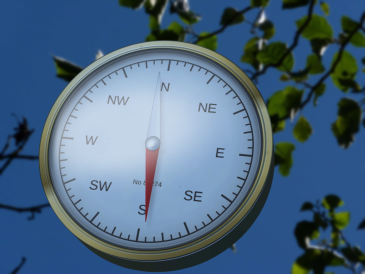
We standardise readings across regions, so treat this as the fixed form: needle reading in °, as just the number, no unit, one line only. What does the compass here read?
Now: 175
